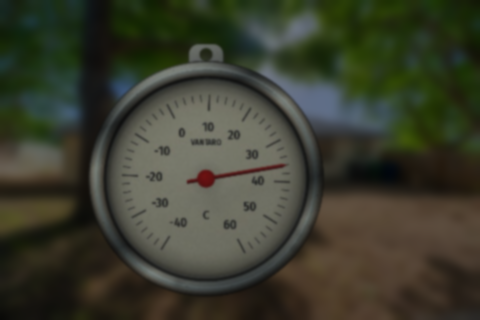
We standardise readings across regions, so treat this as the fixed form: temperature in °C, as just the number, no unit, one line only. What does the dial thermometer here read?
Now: 36
